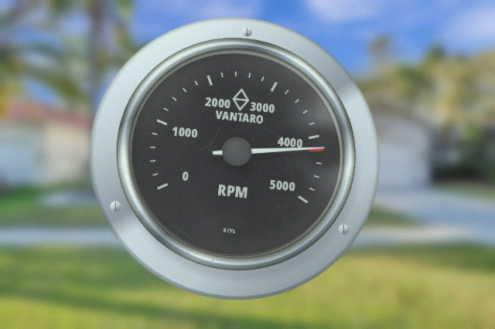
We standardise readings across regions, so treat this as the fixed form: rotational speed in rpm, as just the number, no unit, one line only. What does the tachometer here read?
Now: 4200
